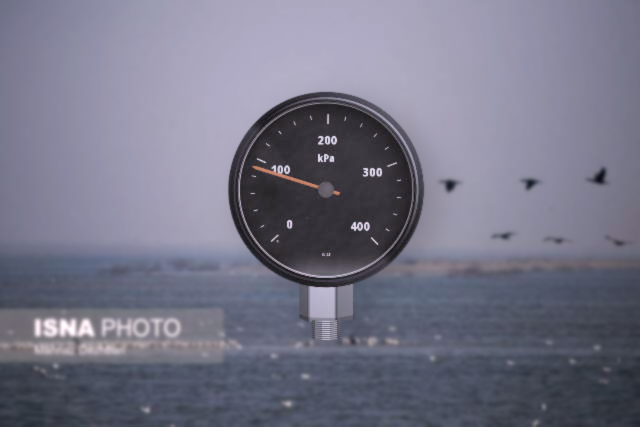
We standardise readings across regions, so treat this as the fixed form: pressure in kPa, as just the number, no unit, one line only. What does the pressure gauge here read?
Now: 90
